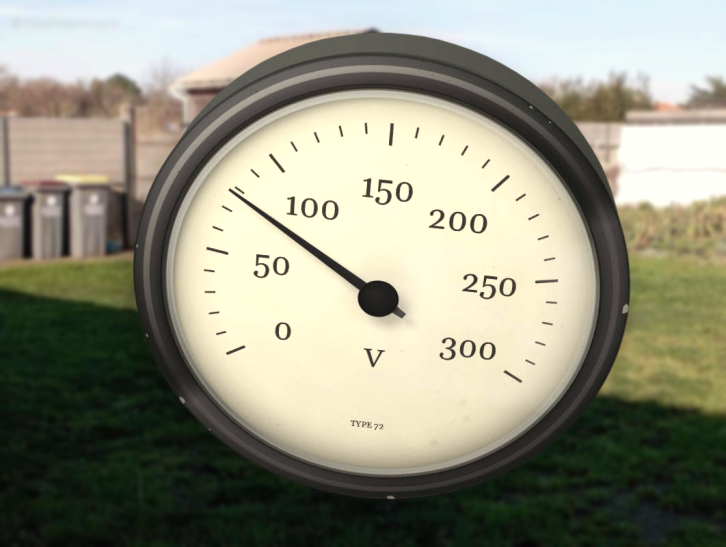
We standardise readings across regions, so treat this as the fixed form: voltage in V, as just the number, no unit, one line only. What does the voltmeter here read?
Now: 80
